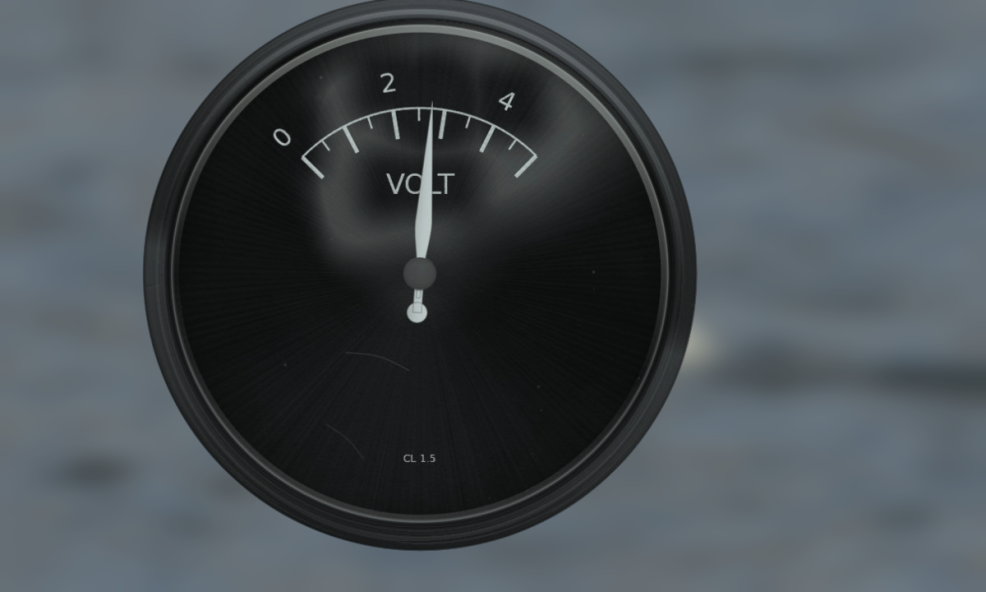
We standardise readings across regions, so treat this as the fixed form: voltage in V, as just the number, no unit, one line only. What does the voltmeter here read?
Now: 2.75
